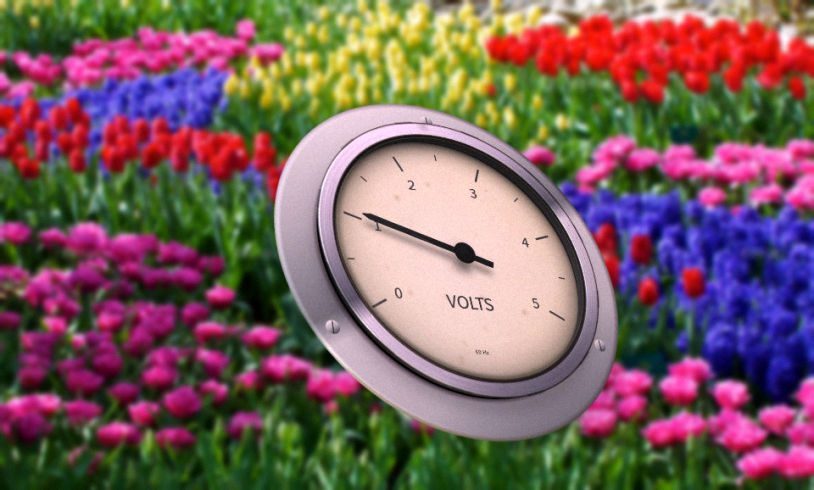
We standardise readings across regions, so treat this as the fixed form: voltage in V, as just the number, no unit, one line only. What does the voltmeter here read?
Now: 1
